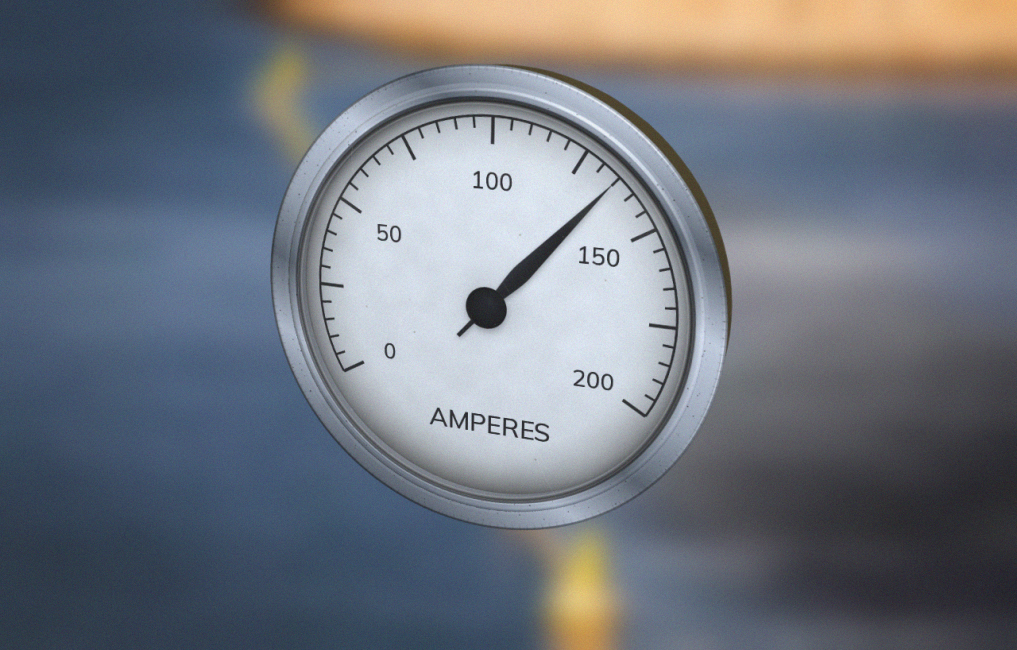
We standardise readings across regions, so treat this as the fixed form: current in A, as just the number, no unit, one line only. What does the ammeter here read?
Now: 135
